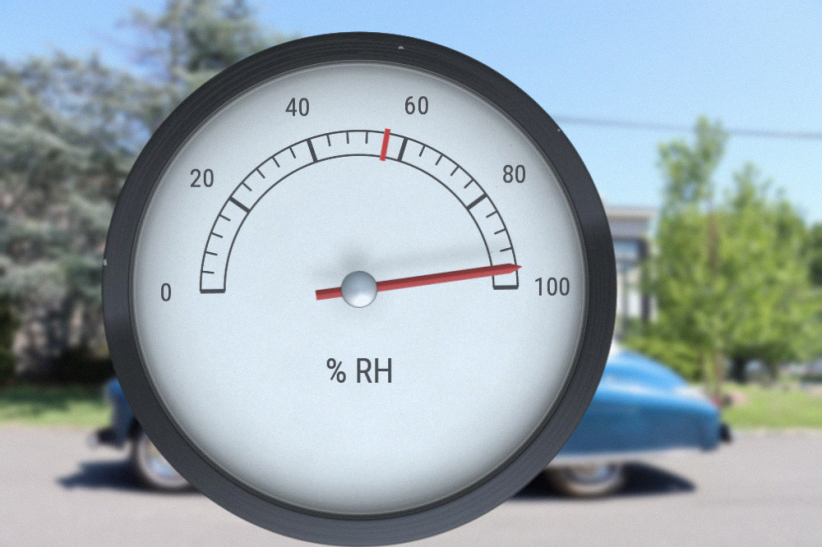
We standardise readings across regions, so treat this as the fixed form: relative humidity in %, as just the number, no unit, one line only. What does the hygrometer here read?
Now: 96
